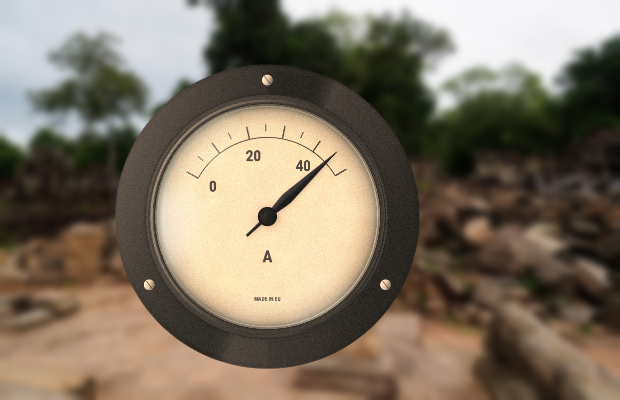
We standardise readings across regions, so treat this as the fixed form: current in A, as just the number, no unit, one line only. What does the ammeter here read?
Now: 45
